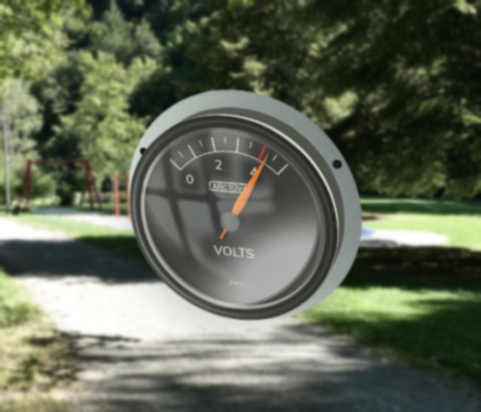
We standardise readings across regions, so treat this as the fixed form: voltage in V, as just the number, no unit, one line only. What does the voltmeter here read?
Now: 4.25
